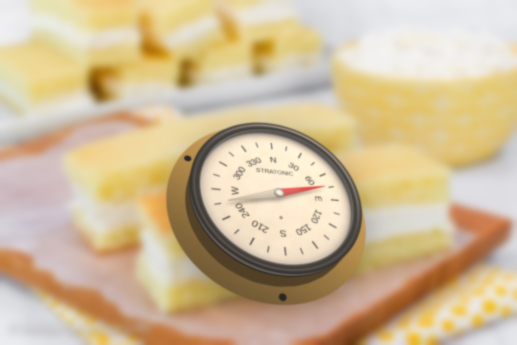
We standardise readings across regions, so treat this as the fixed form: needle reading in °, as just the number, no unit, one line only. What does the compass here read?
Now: 75
